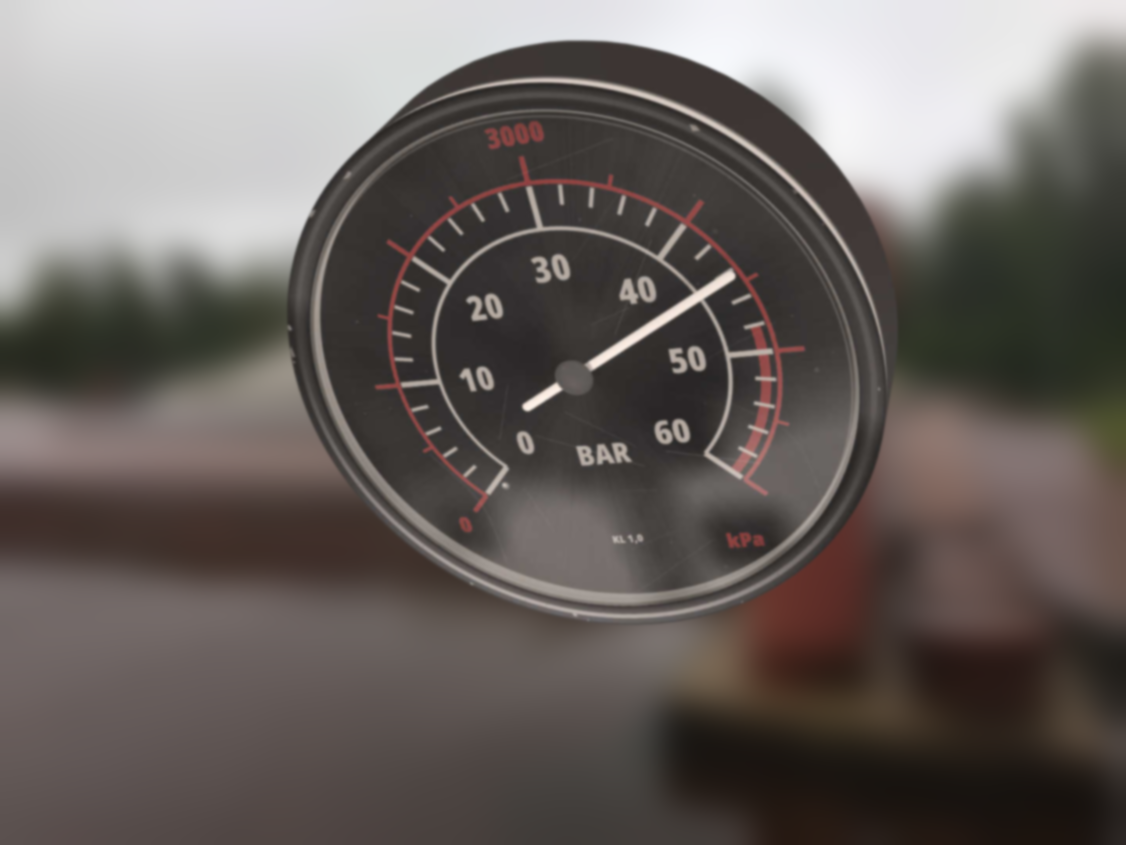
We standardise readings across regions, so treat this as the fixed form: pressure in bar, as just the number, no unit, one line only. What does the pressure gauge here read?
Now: 44
